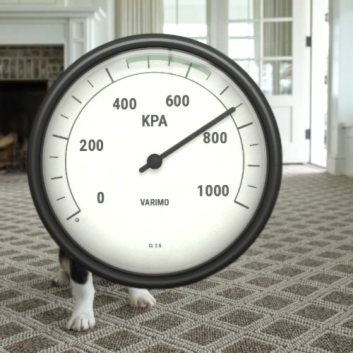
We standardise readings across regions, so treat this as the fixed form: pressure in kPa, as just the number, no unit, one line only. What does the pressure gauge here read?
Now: 750
